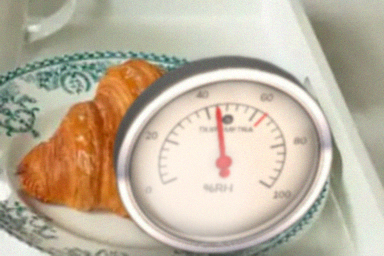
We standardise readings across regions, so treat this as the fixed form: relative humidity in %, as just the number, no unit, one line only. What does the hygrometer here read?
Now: 44
